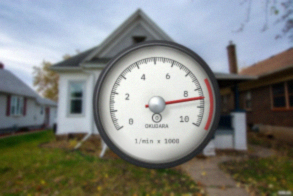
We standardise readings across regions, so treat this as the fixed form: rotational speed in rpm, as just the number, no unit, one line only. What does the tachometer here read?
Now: 8500
